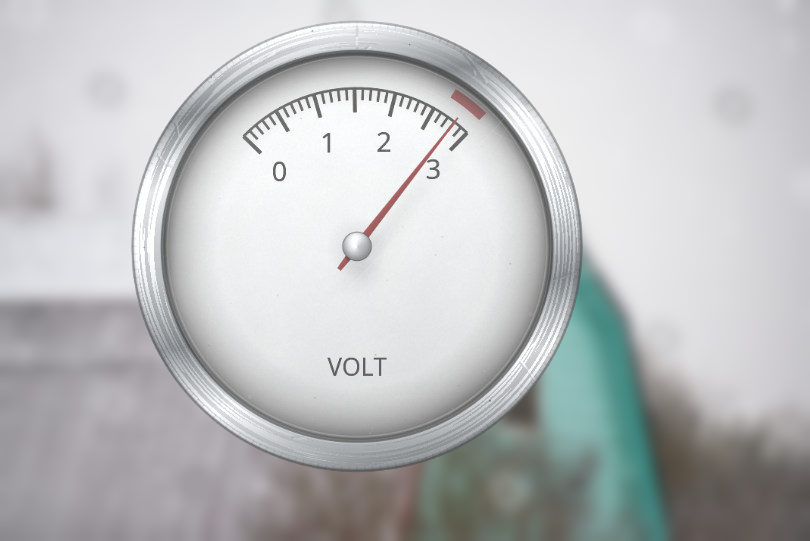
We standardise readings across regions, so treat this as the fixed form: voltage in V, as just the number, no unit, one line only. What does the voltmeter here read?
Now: 2.8
